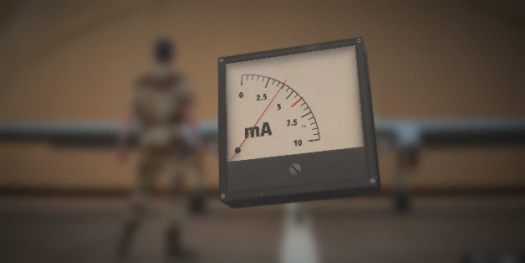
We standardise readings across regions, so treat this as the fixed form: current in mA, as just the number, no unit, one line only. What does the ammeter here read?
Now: 4
